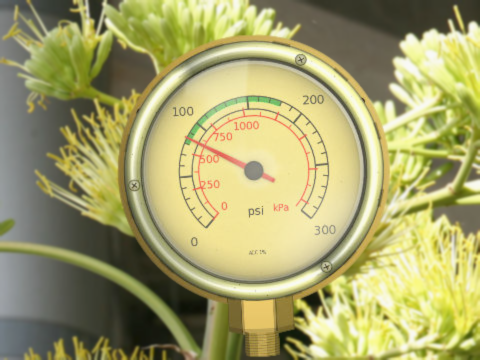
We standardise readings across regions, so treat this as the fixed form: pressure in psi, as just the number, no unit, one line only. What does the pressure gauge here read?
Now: 85
